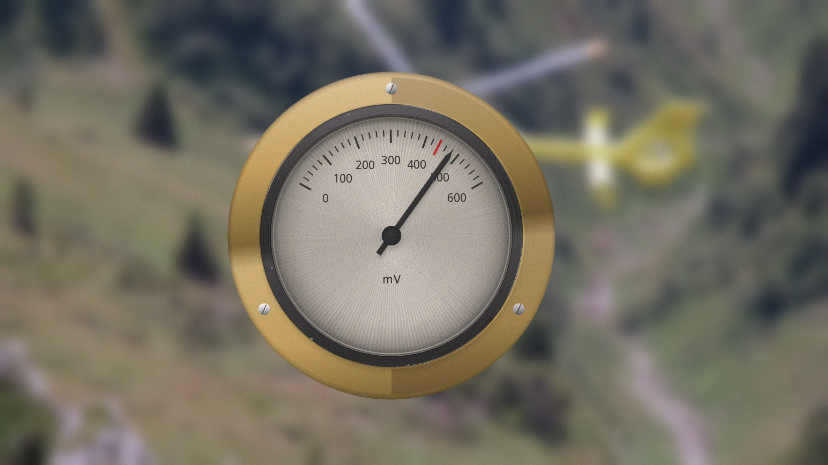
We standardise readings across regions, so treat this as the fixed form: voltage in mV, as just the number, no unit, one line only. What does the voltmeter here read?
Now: 480
